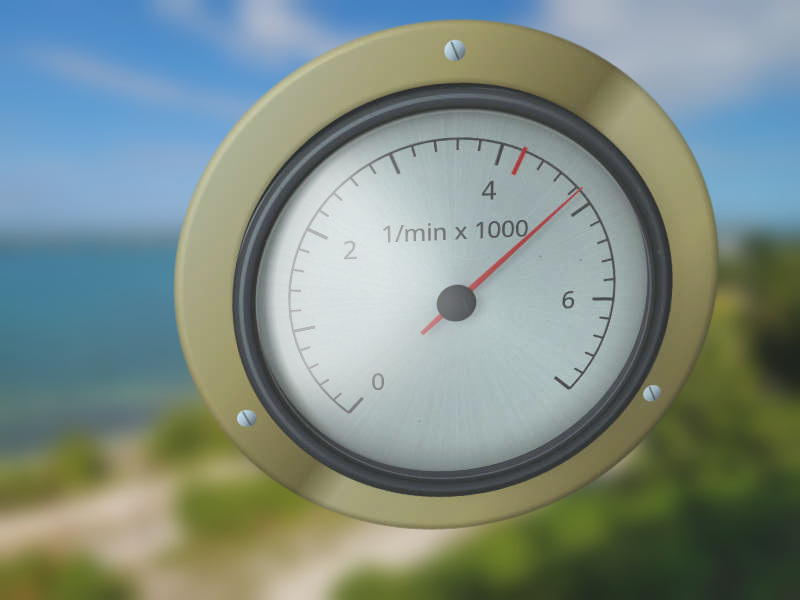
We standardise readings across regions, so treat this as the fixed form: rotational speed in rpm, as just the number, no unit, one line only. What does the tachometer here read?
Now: 4800
